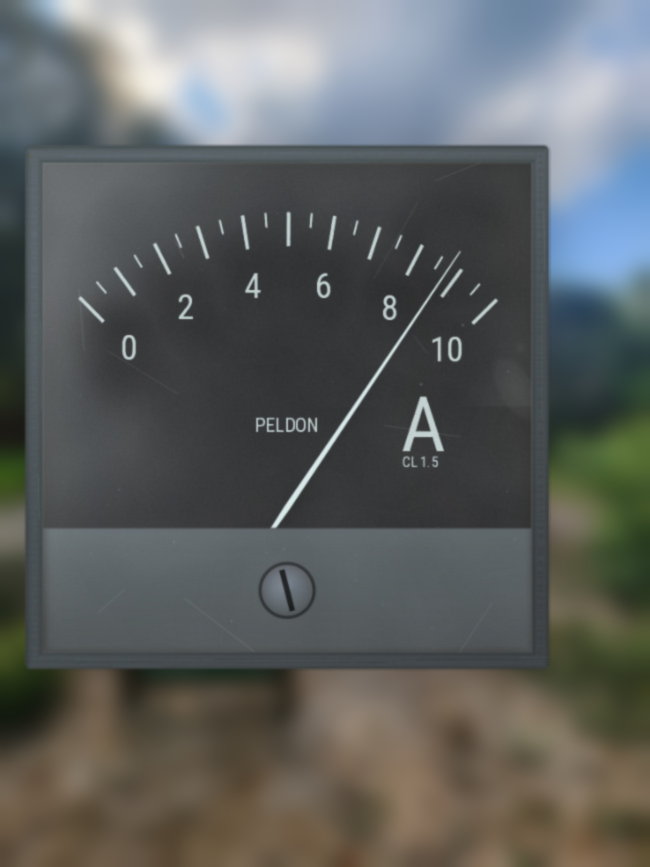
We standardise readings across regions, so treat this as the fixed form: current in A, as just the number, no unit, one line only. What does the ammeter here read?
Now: 8.75
